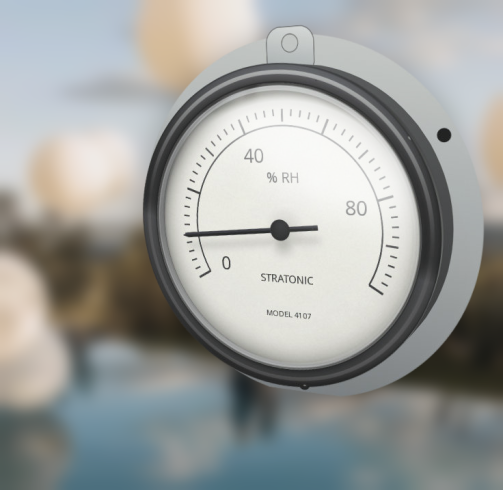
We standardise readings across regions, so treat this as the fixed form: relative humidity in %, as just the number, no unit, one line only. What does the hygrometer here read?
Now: 10
